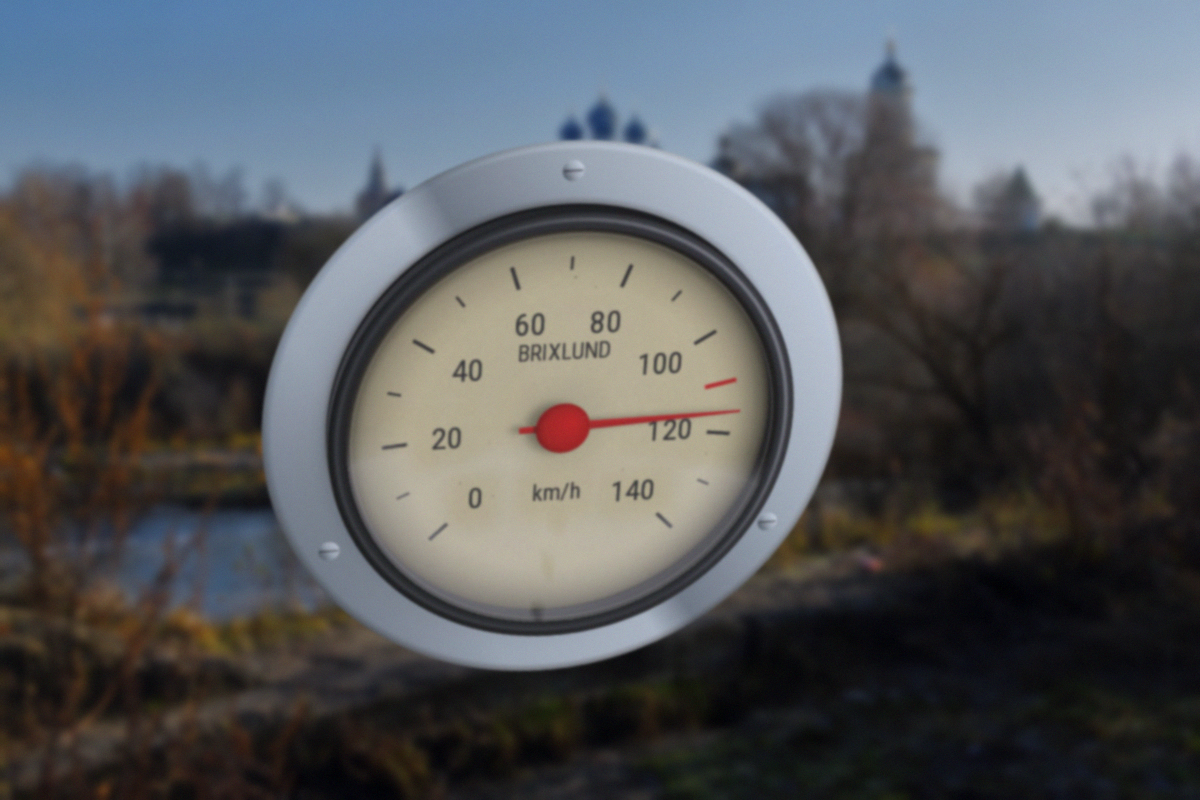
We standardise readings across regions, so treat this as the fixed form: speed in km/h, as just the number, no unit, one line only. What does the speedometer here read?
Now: 115
